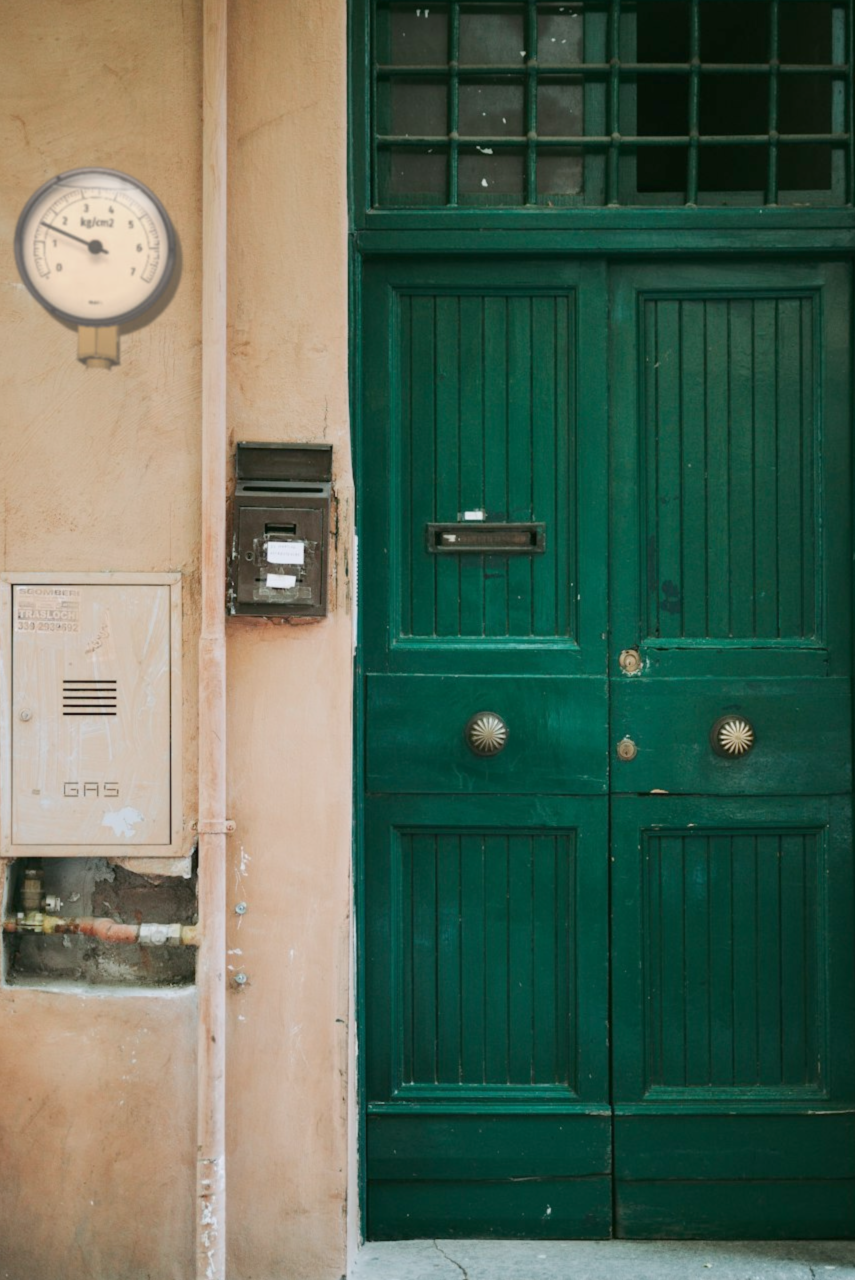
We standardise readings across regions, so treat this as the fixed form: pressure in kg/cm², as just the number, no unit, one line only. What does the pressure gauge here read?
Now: 1.5
